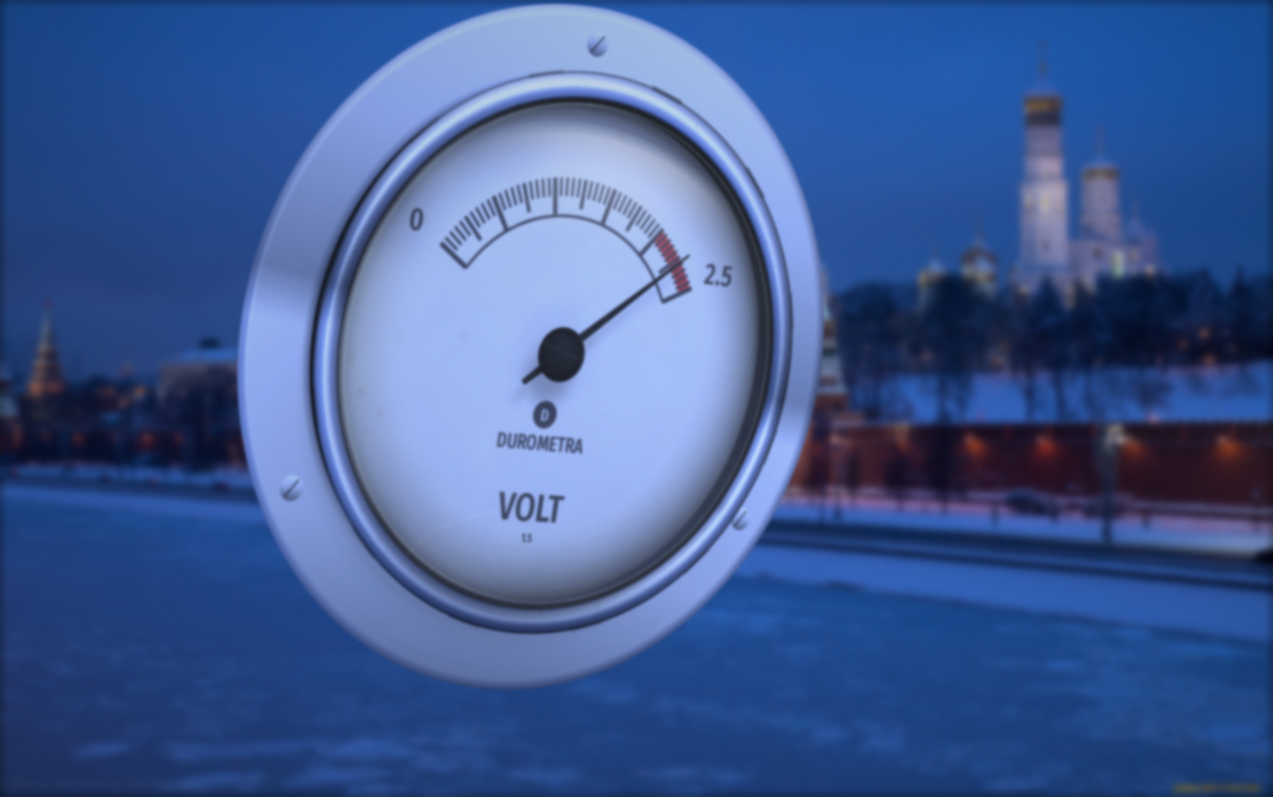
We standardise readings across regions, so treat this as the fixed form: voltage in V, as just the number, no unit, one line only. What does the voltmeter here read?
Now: 2.25
